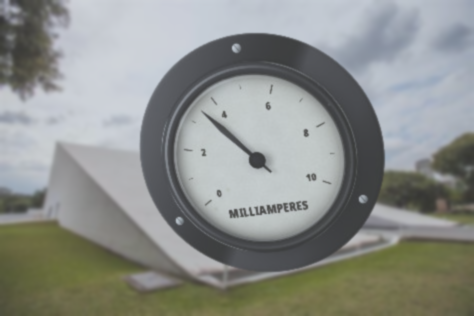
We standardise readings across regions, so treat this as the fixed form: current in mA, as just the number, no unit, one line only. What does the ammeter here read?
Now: 3.5
